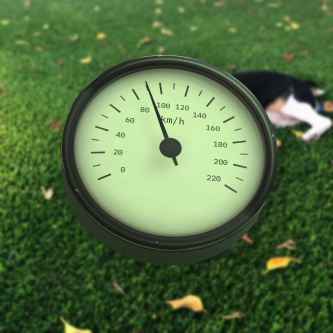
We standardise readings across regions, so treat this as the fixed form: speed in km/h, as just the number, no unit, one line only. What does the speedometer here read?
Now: 90
